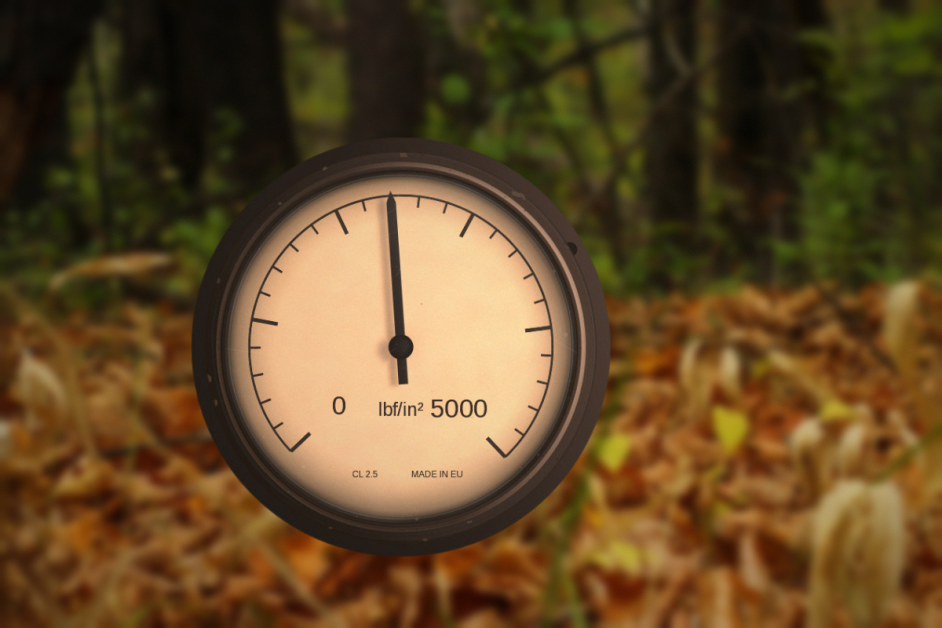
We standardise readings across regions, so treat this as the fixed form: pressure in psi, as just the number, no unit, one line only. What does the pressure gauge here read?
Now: 2400
